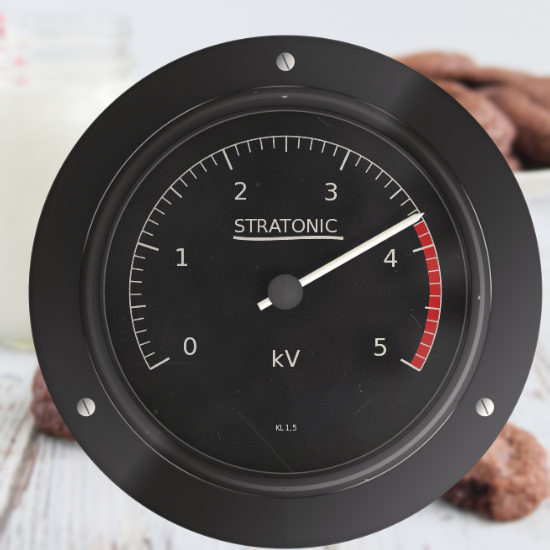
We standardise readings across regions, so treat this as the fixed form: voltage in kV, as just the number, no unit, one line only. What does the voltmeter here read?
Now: 3.75
